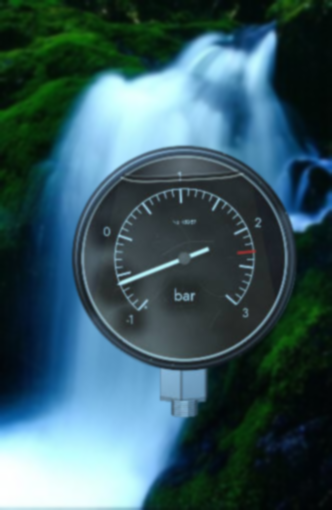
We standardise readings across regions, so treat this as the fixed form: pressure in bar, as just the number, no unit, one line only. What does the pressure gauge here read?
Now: -0.6
